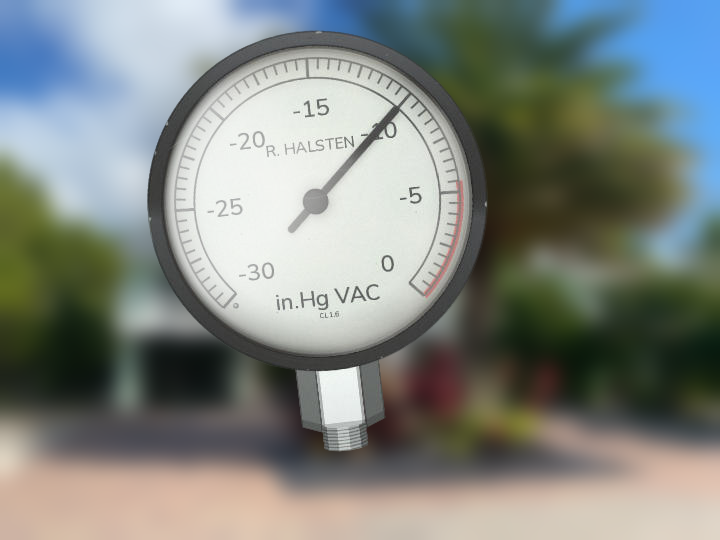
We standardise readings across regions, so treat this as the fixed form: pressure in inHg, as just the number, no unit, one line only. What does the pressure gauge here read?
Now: -10
